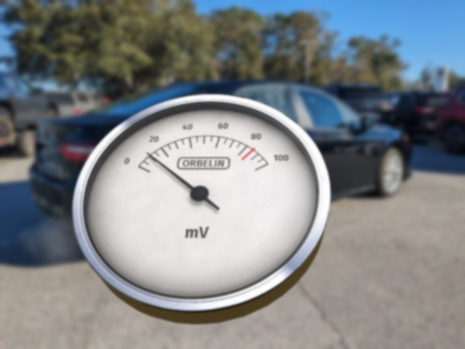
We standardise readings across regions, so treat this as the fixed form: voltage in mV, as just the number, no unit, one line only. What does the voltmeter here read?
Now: 10
